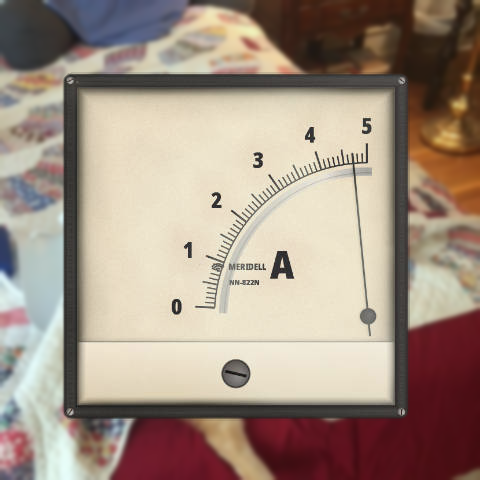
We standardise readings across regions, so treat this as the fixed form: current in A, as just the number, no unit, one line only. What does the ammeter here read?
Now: 4.7
